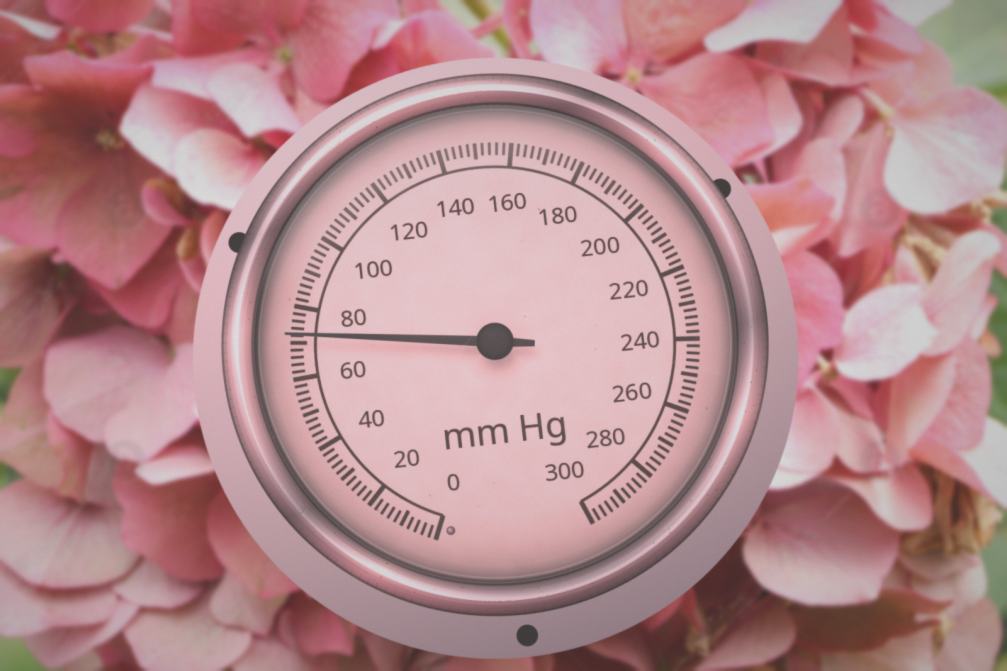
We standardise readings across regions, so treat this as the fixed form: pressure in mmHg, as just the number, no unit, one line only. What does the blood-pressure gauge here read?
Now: 72
